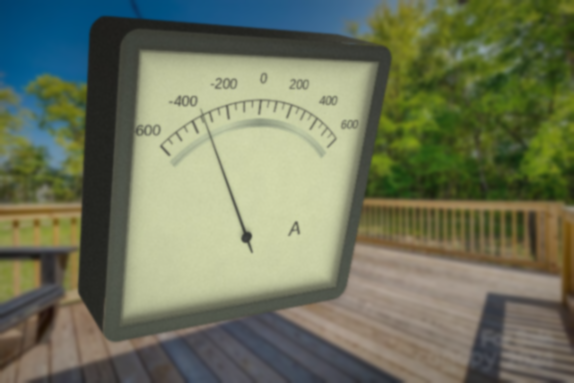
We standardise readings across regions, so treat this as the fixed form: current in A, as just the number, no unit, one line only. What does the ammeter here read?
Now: -350
